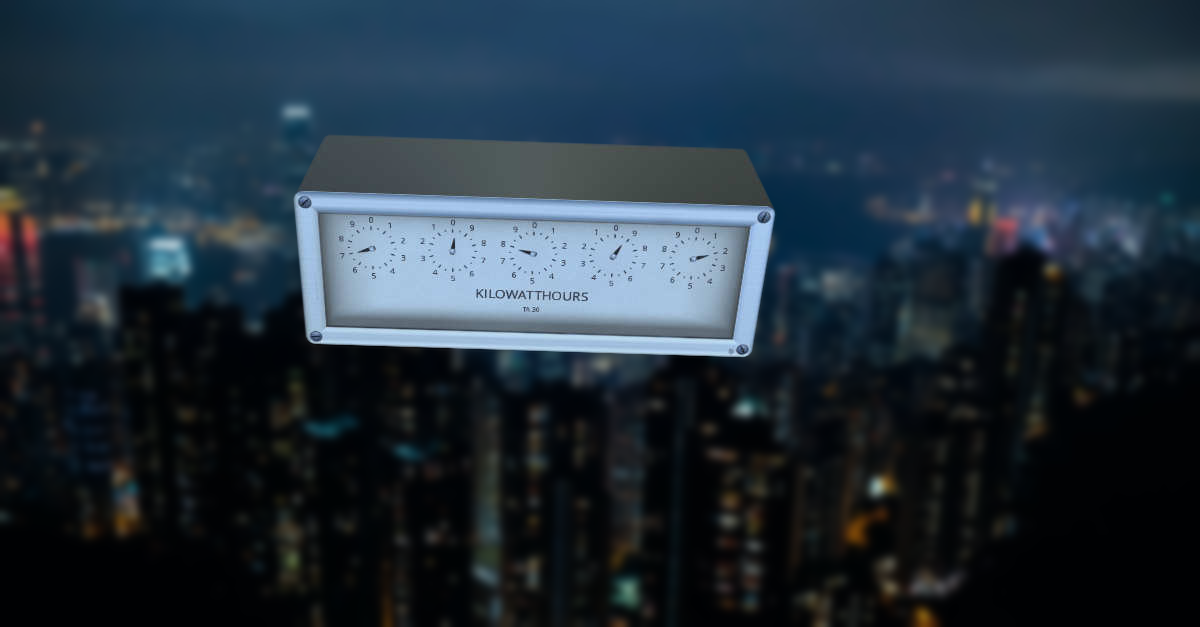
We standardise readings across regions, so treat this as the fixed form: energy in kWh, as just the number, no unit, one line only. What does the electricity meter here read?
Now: 69792
